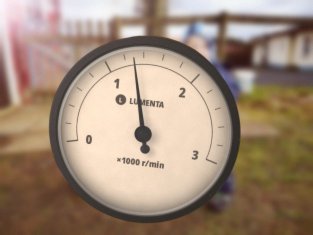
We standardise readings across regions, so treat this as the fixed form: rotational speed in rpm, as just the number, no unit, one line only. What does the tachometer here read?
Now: 1300
